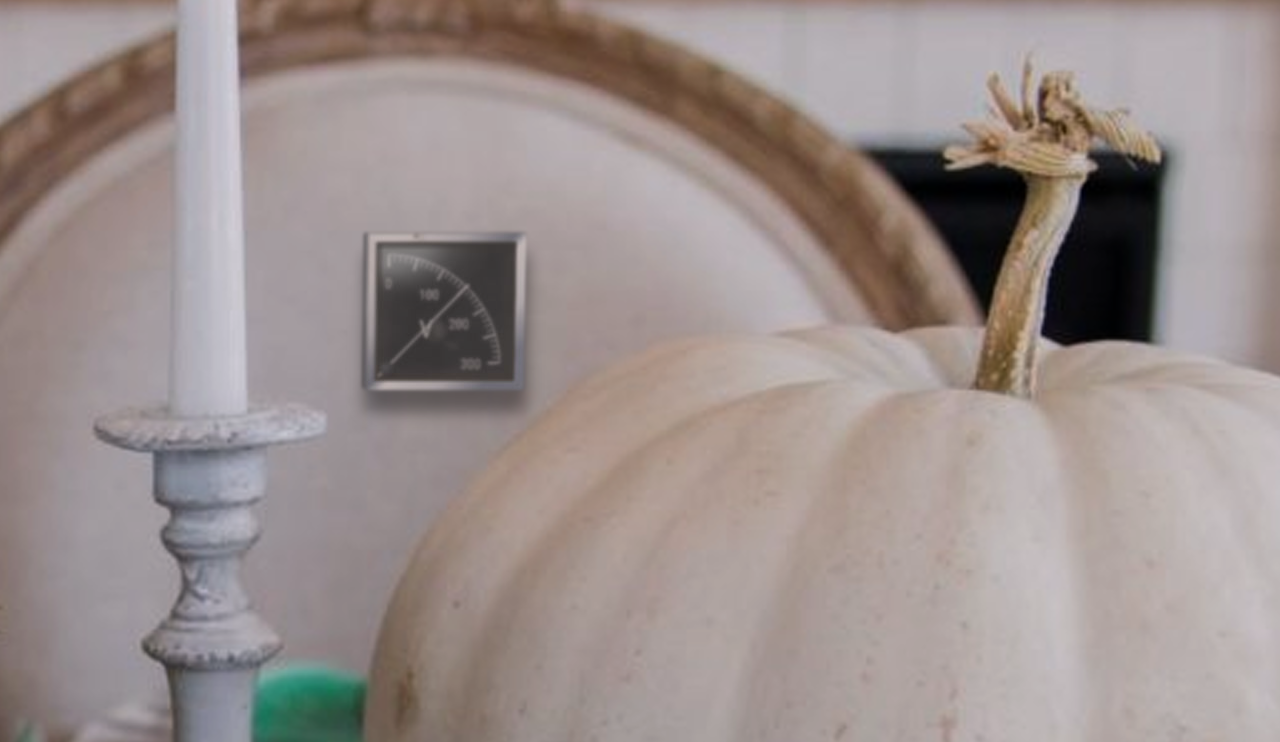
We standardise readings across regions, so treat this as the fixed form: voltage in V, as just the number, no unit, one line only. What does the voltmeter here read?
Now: 150
